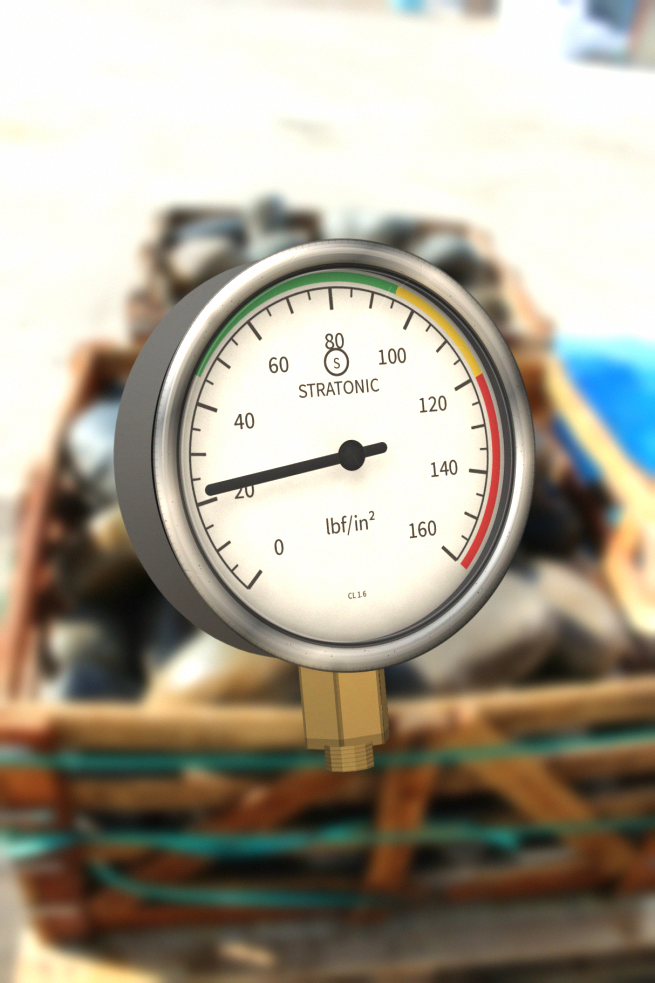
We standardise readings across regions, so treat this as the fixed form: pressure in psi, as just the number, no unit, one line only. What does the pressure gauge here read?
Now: 22.5
